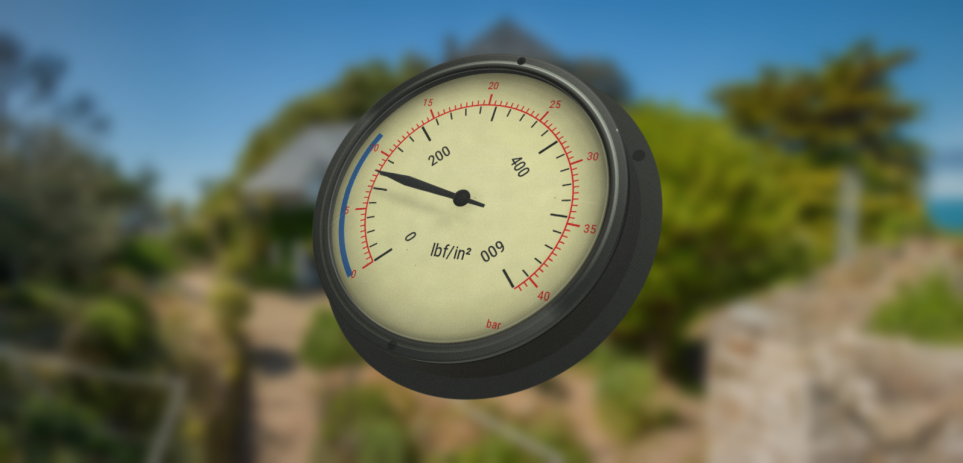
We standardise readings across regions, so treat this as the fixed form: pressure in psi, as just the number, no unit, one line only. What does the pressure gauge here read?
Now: 120
